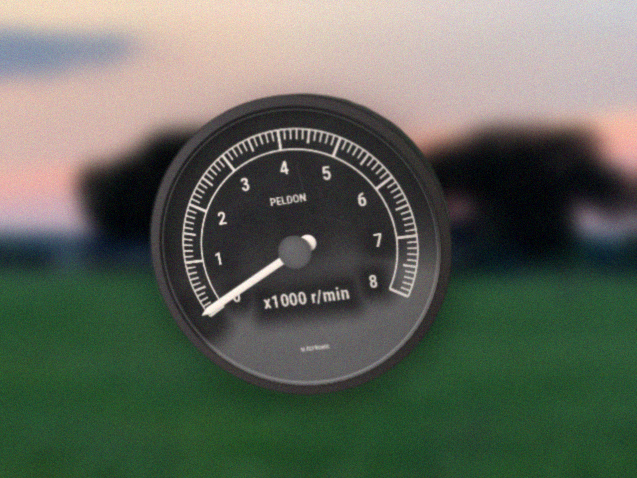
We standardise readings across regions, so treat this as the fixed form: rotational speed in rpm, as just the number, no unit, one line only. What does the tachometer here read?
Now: 100
